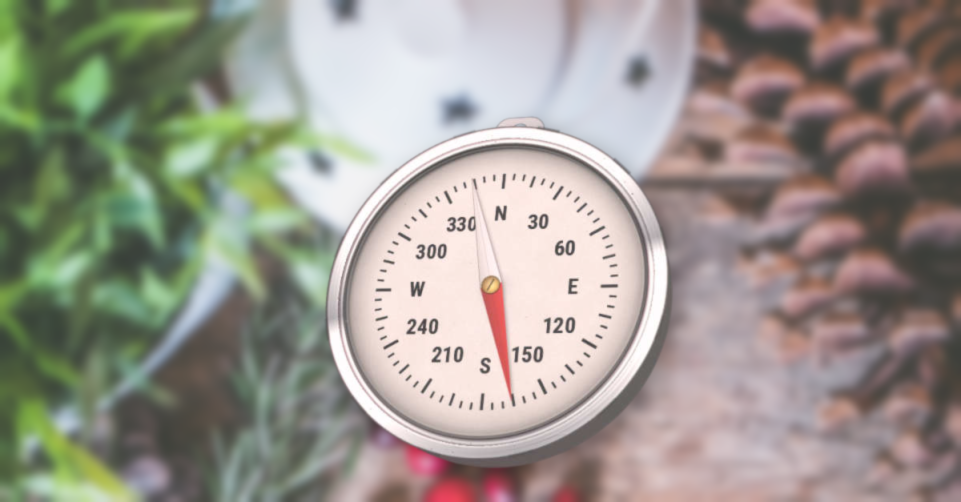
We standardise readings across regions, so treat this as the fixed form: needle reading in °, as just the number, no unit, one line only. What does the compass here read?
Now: 165
